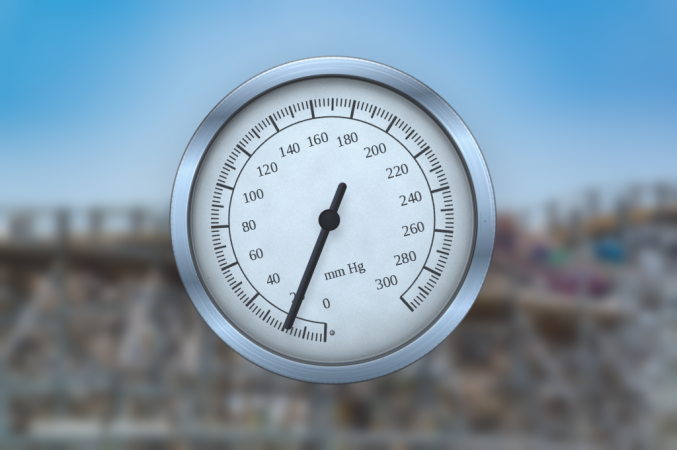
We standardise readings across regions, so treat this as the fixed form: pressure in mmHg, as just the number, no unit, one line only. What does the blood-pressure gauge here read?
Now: 18
